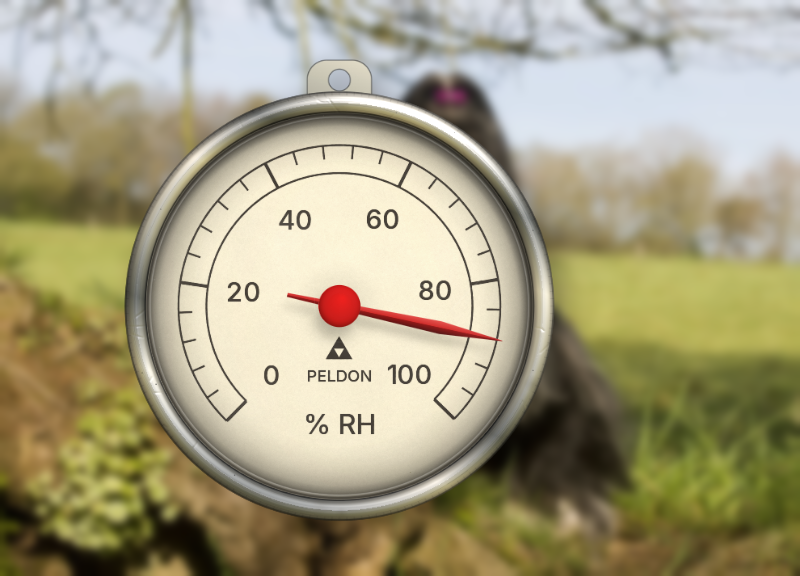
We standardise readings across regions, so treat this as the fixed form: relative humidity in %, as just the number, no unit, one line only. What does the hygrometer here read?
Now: 88
